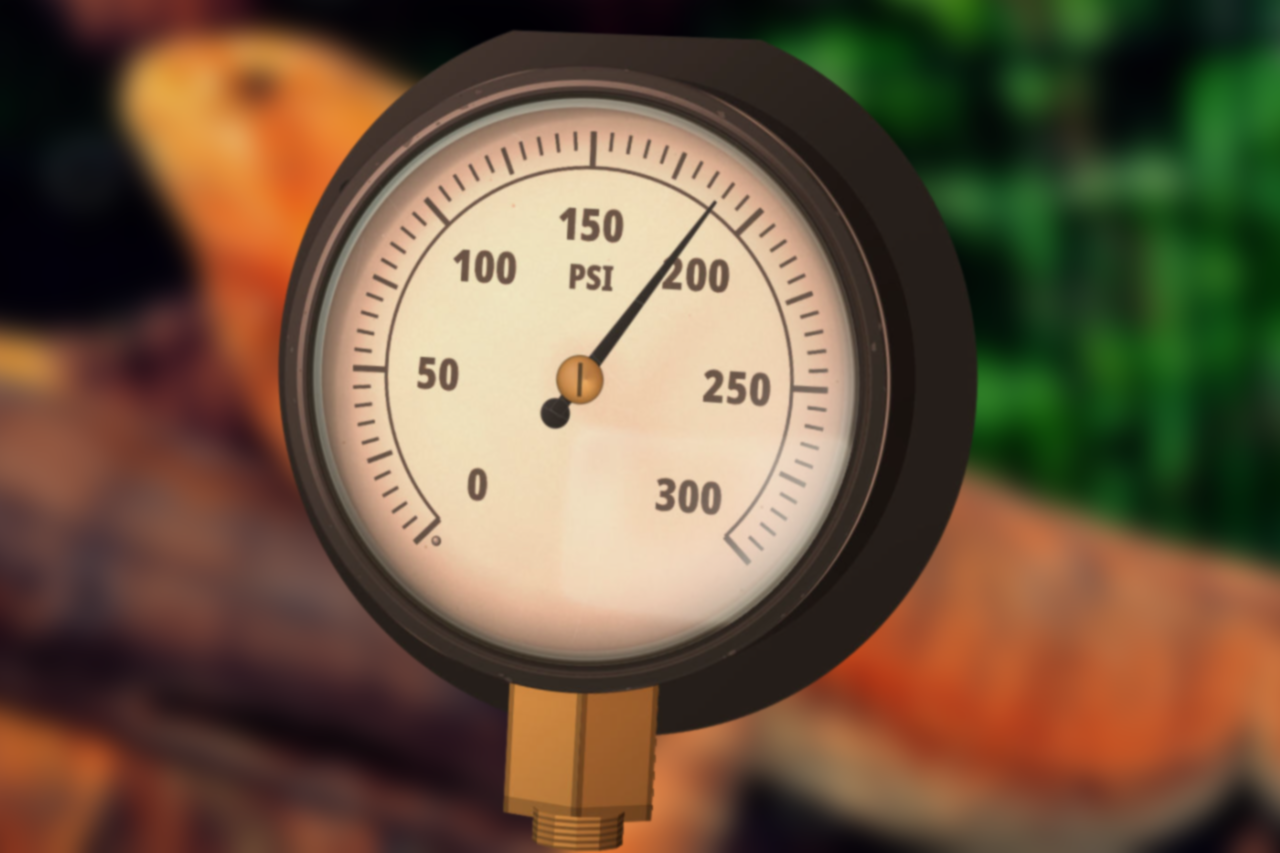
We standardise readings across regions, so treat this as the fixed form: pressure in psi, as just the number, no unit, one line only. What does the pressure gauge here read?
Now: 190
